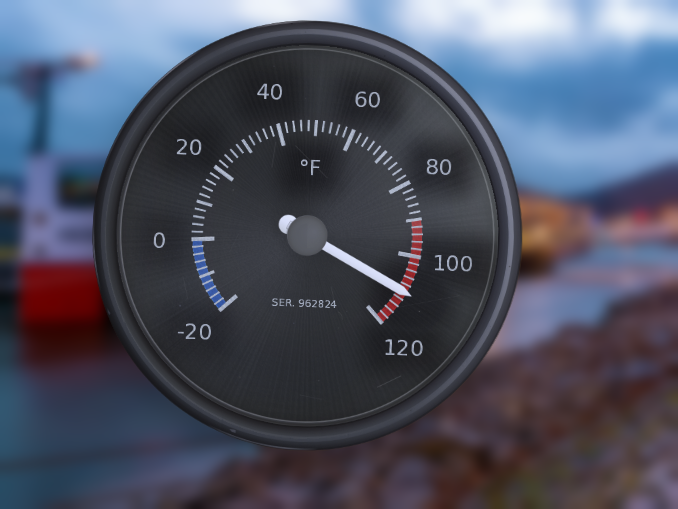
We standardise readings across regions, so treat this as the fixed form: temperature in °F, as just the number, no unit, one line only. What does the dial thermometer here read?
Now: 110
